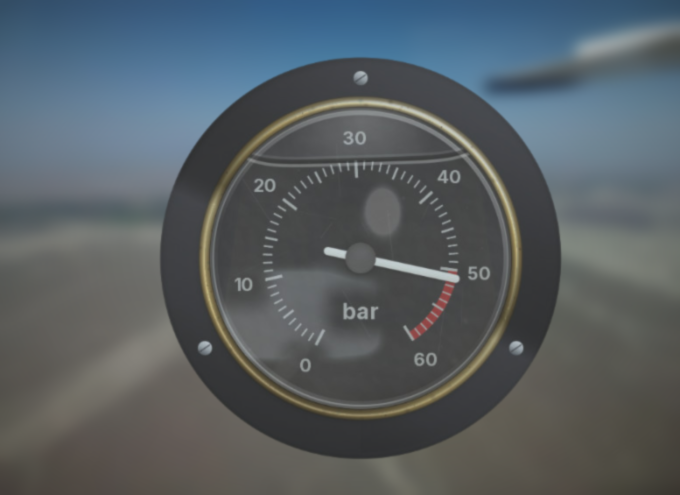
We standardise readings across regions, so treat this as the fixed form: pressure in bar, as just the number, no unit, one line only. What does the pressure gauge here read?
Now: 51
